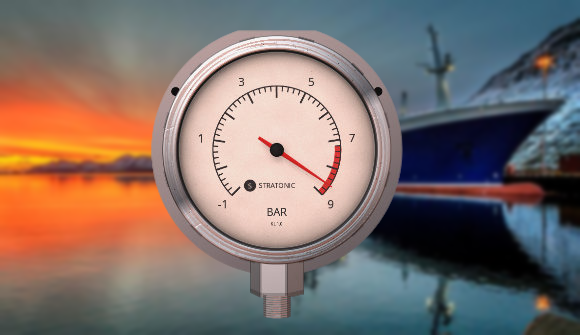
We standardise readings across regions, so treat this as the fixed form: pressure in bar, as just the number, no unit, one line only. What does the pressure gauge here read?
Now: 8.6
